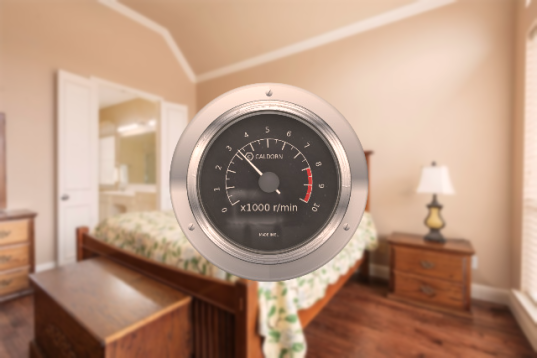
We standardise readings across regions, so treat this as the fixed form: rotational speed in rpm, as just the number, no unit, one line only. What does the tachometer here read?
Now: 3250
